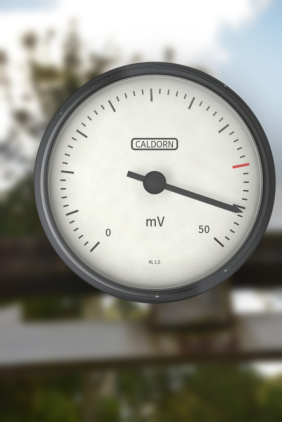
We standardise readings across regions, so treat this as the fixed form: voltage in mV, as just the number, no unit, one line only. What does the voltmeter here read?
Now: 45.5
